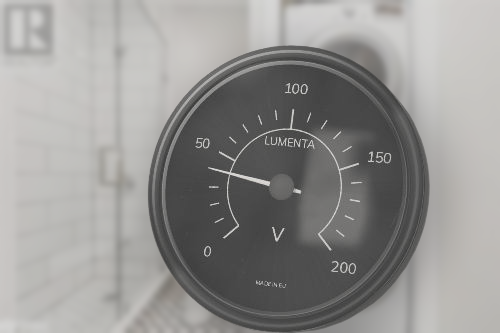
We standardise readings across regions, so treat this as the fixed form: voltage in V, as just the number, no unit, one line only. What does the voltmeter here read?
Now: 40
